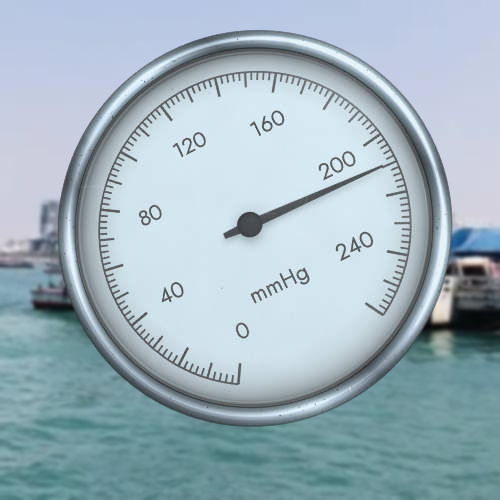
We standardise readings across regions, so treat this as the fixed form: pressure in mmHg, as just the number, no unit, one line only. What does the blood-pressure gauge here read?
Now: 210
